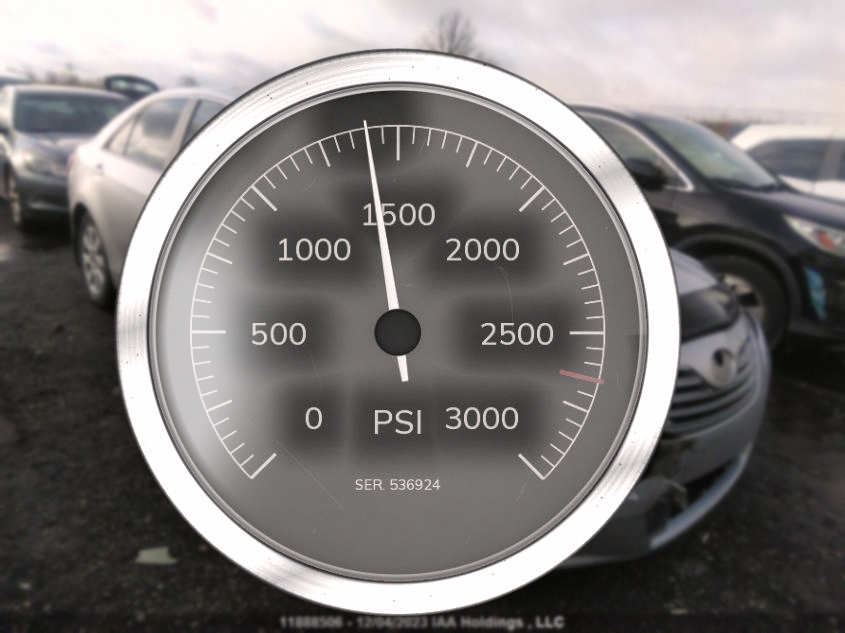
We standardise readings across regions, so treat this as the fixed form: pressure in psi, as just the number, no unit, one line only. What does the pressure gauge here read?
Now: 1400
